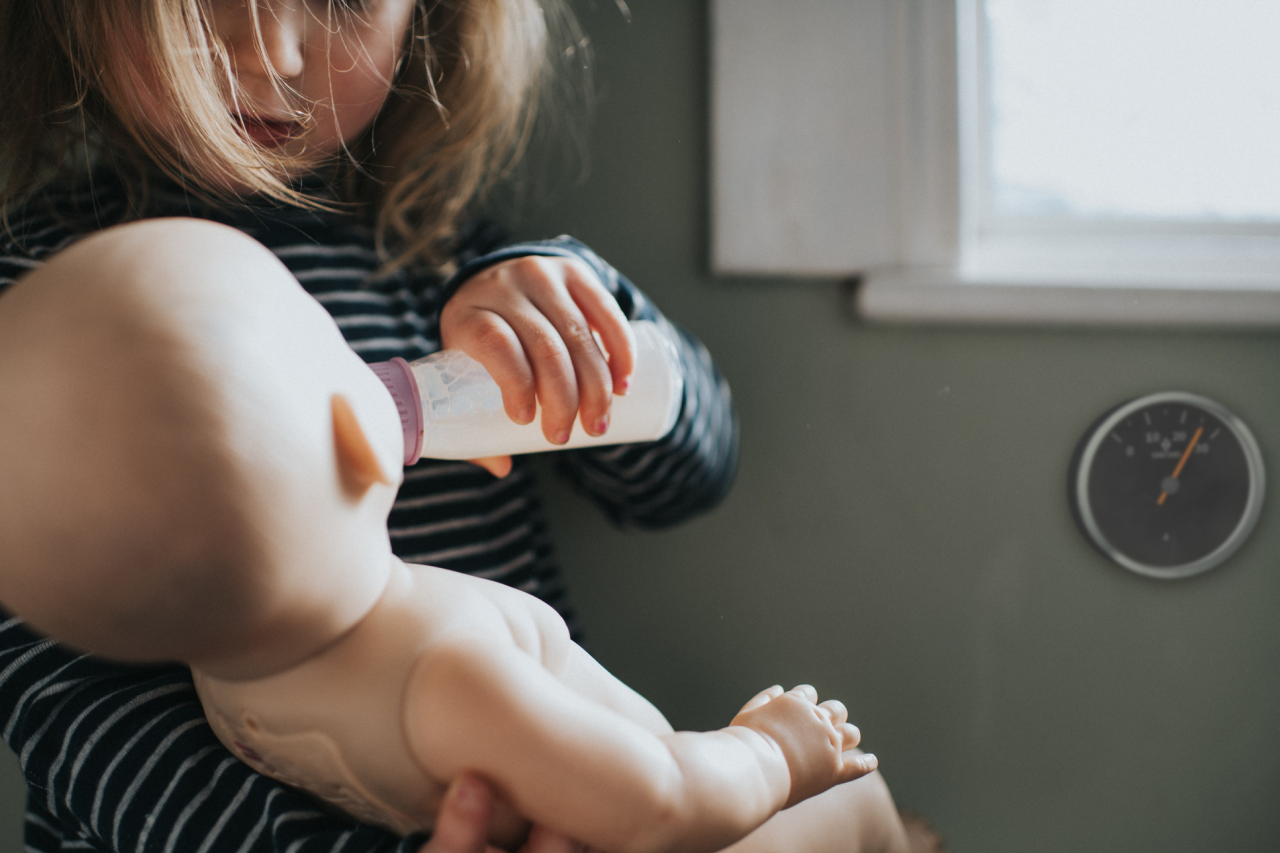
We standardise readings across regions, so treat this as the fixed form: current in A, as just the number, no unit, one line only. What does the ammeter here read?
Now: 25
